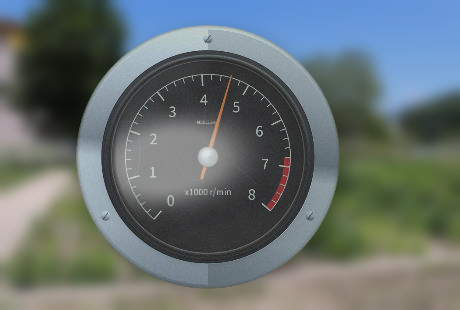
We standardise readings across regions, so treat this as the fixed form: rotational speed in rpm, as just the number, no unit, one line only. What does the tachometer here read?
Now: 4600
